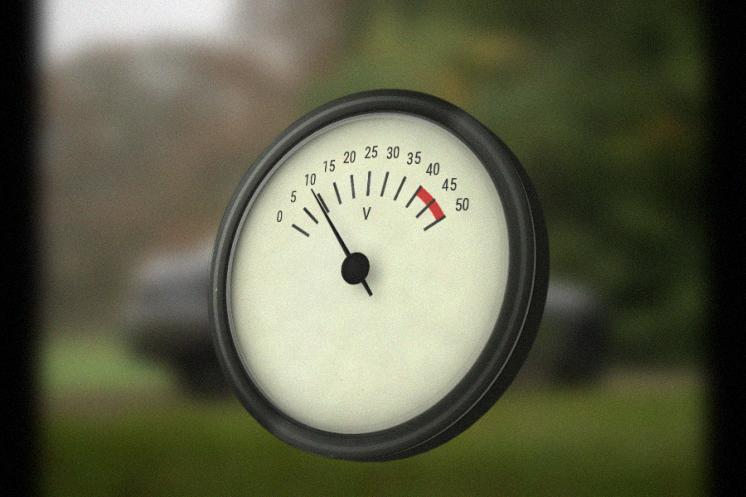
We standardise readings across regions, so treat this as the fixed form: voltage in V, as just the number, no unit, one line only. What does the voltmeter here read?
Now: 10
